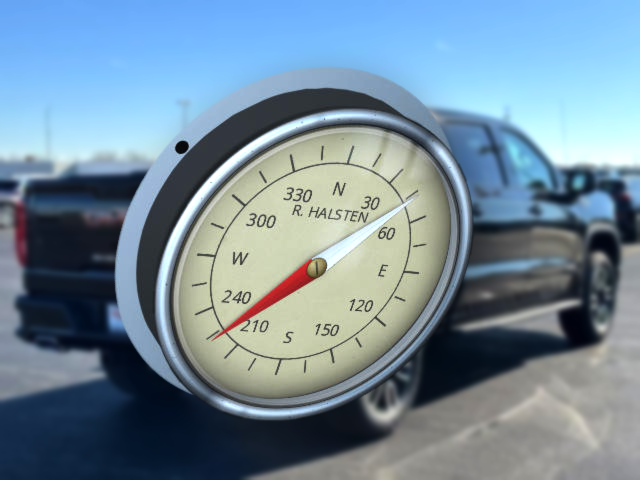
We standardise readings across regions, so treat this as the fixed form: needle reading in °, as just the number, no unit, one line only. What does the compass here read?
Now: 225
